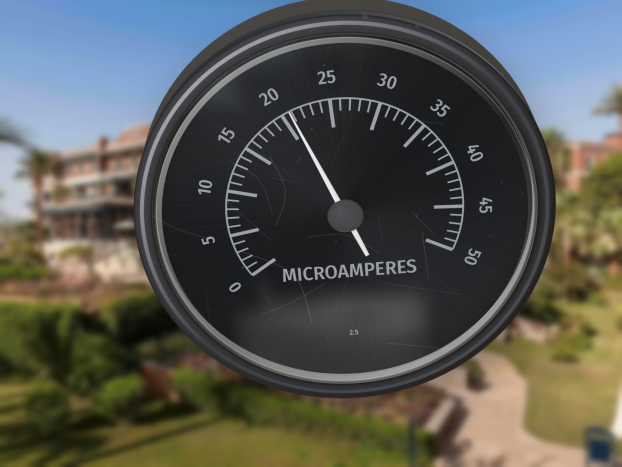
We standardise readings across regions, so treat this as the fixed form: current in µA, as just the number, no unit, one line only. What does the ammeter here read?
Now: 21
